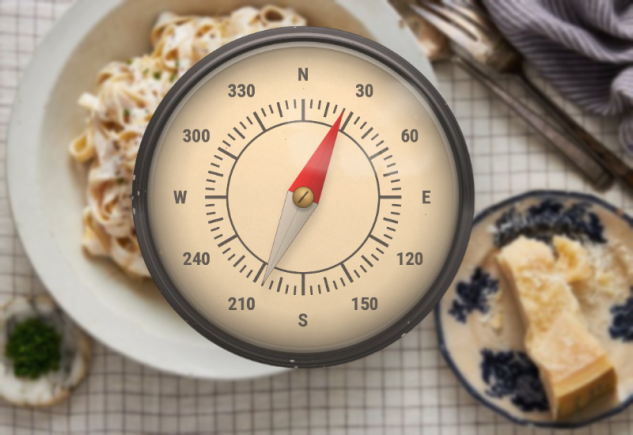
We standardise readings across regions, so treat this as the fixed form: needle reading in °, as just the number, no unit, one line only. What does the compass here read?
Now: 25
